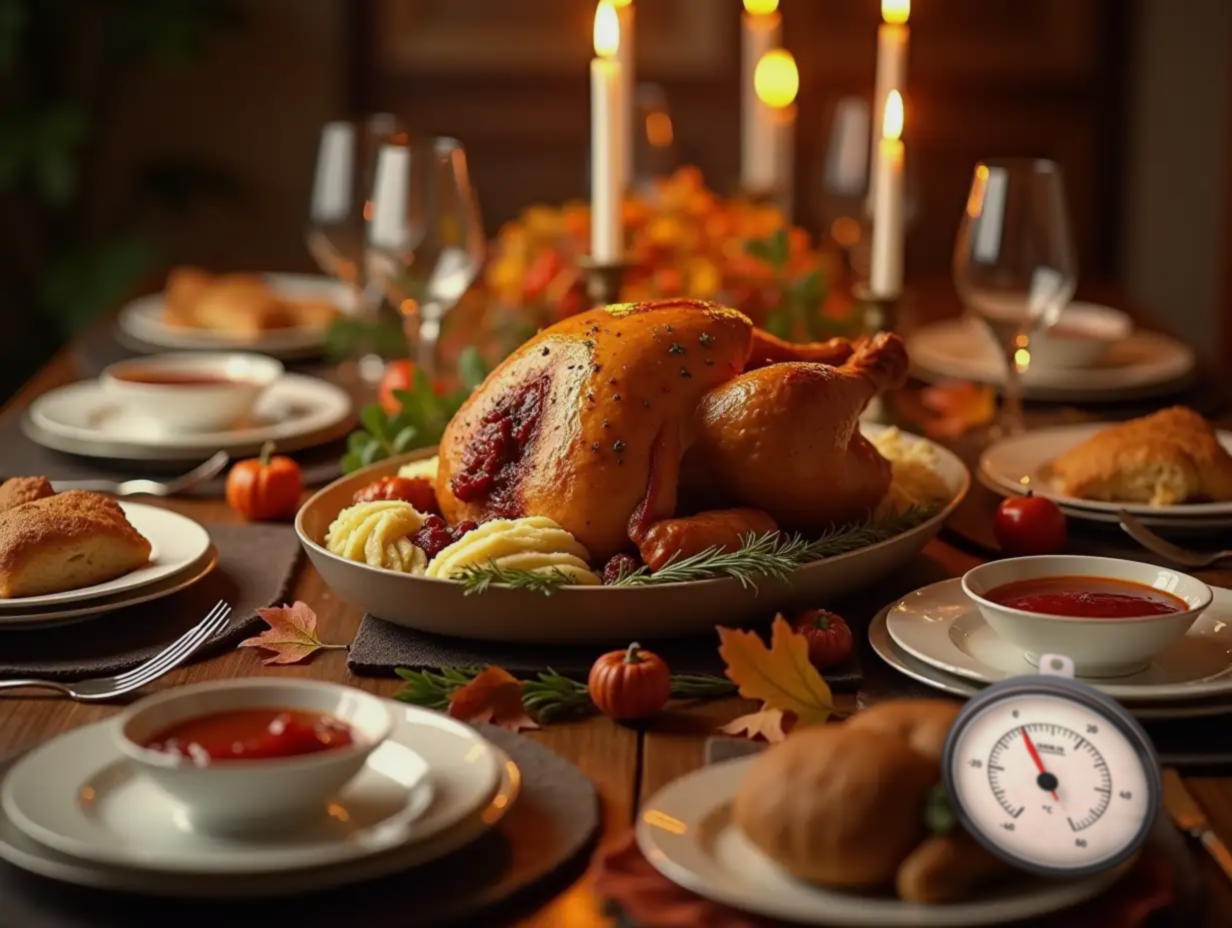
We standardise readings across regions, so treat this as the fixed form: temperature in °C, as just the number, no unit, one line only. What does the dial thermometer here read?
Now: 0
